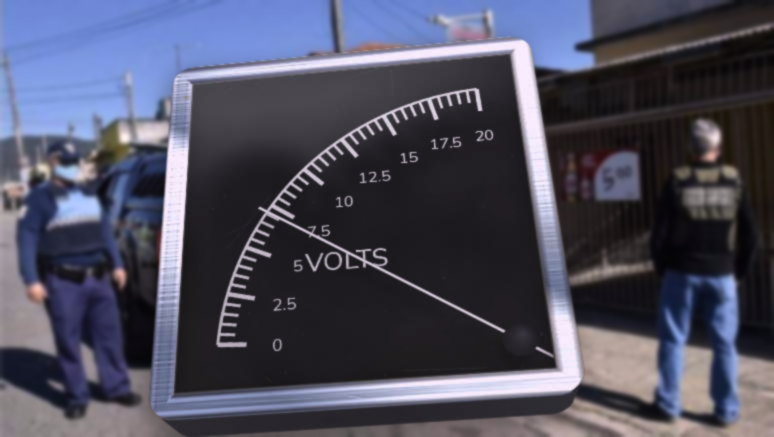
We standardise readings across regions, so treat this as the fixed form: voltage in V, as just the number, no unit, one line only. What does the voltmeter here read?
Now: 7
